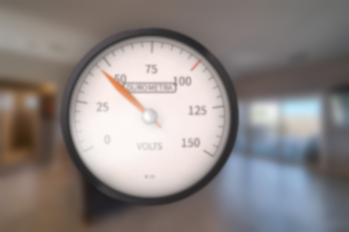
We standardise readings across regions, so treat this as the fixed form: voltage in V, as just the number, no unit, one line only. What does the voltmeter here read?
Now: 45
